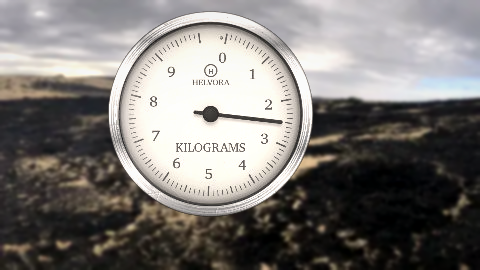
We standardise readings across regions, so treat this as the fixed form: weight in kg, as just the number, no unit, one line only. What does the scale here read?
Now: 2.5
